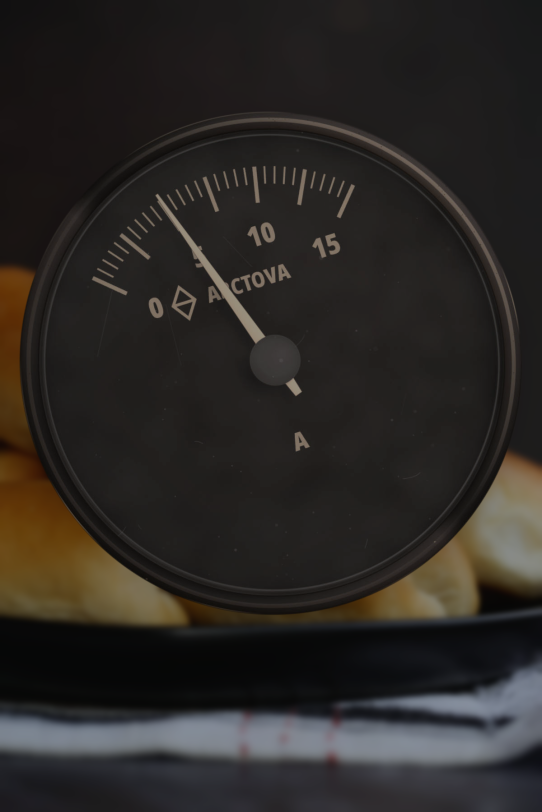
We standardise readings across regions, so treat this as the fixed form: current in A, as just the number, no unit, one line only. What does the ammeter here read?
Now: 5
